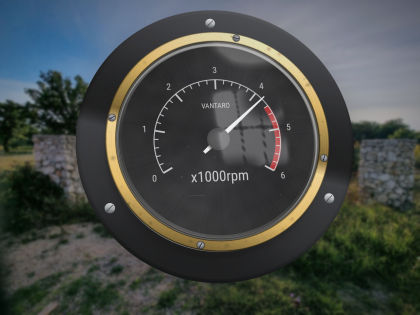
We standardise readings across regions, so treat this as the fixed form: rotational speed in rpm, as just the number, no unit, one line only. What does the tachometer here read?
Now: 4200
